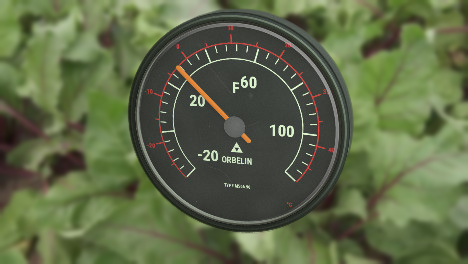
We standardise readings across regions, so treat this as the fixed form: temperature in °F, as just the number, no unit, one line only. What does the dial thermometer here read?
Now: 28
